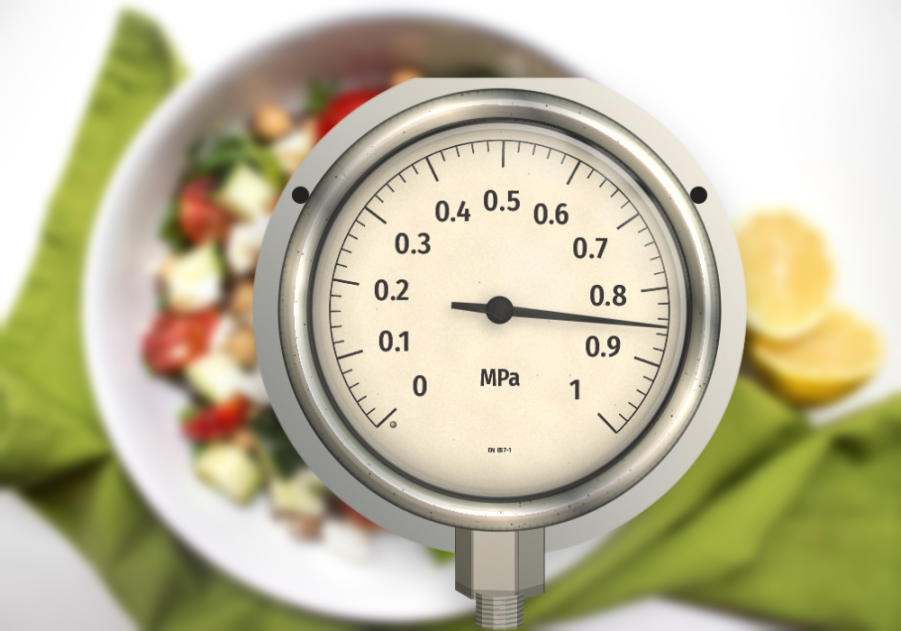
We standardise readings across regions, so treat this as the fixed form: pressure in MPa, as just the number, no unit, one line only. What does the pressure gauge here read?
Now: 0.85
